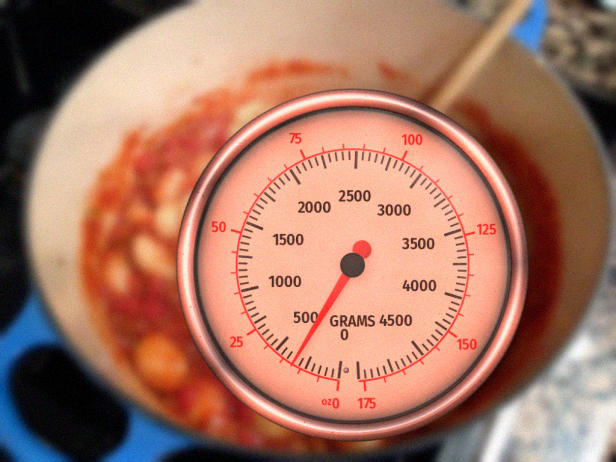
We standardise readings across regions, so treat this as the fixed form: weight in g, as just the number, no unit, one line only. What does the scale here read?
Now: 350
